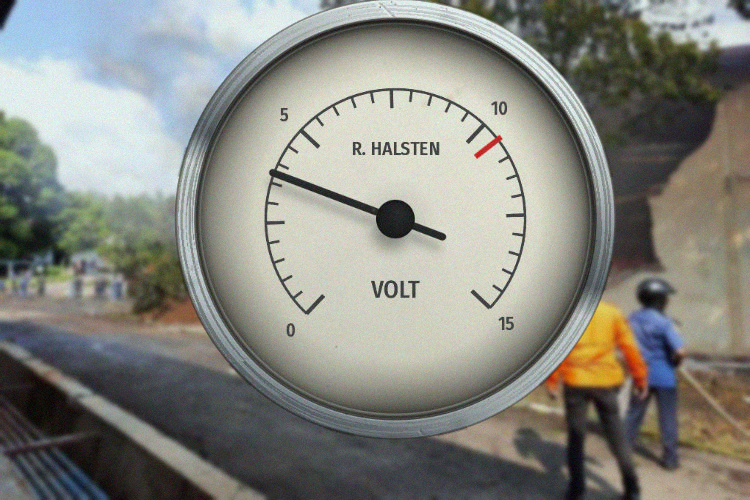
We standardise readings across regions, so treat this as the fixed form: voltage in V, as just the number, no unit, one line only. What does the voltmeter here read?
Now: 3.75
